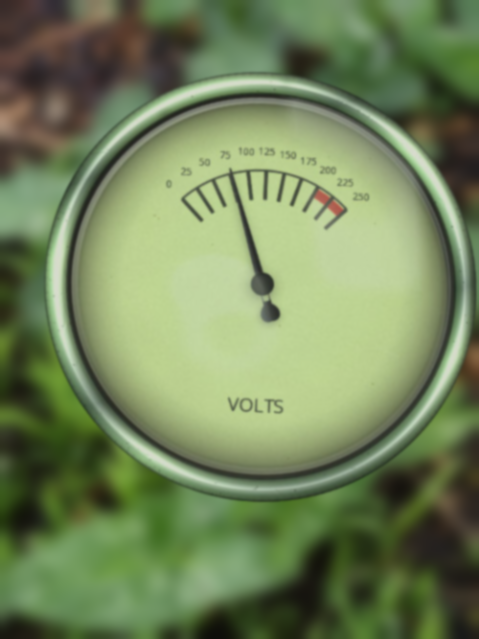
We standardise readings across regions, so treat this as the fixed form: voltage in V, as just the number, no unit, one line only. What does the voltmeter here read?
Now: 75
